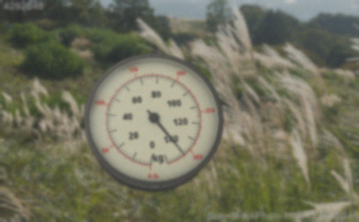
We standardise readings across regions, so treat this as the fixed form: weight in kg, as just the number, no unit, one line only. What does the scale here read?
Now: 140
